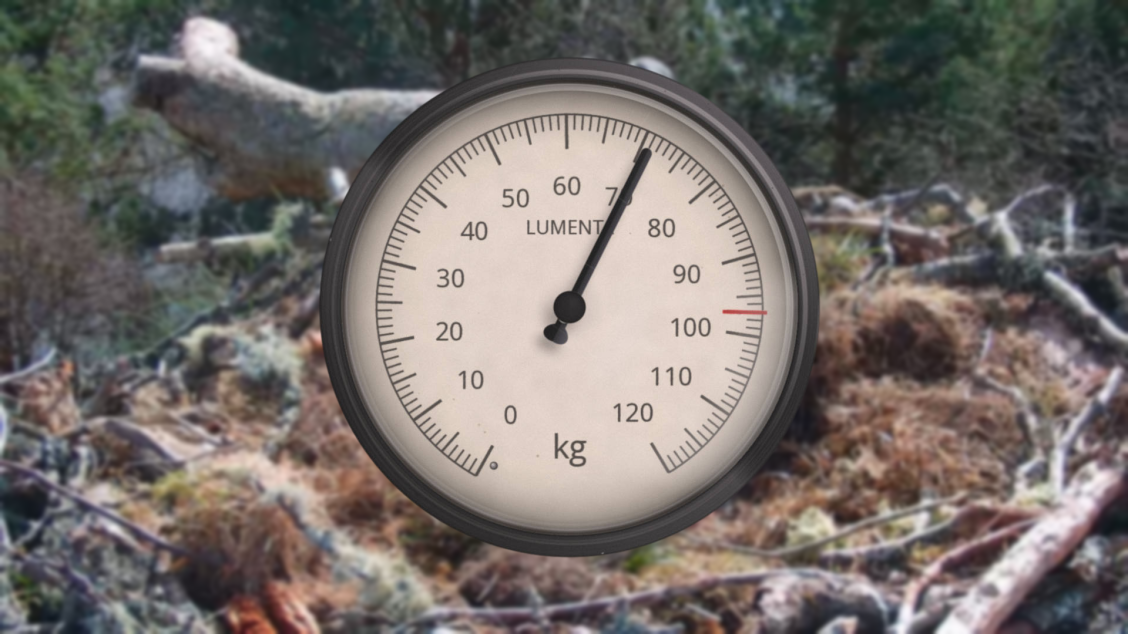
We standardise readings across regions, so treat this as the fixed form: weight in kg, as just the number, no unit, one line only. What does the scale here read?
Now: 71
